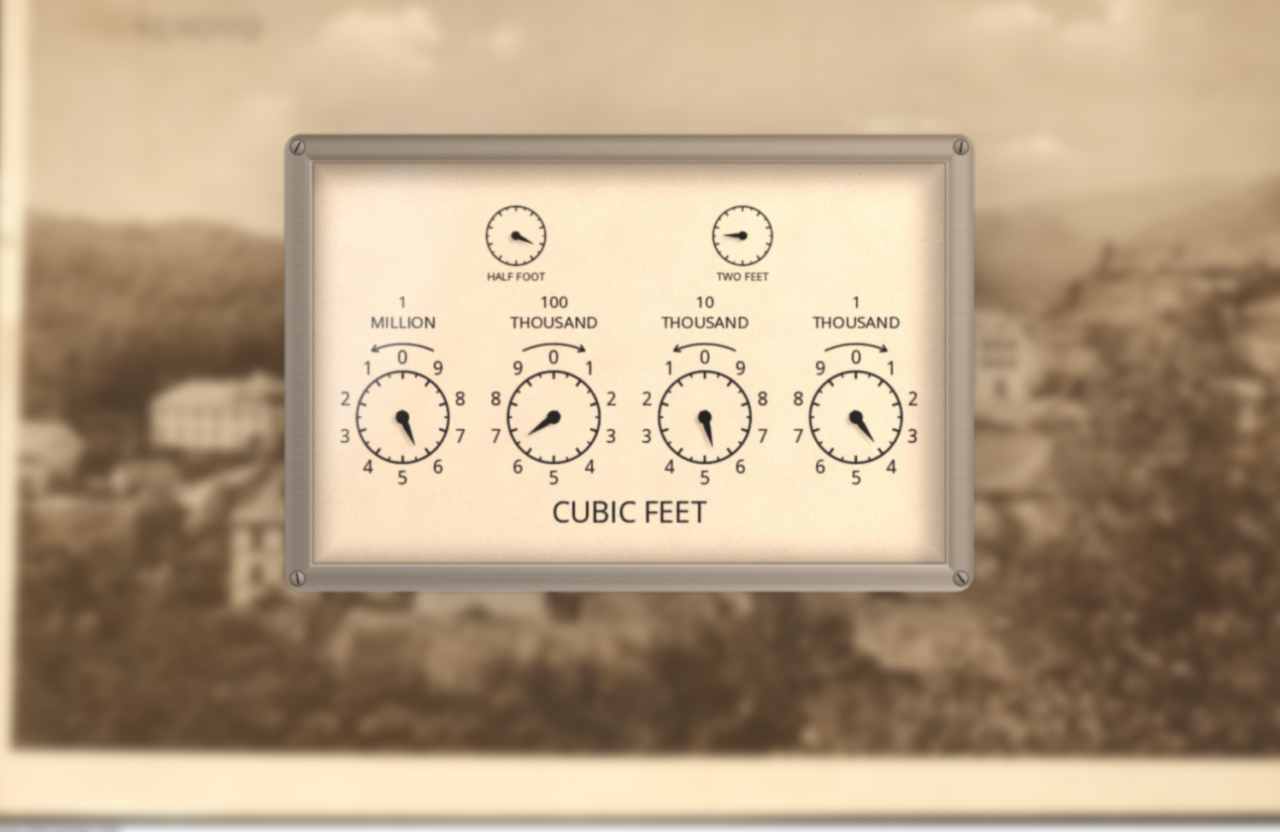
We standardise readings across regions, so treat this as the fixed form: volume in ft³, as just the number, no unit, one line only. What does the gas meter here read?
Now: 565400
